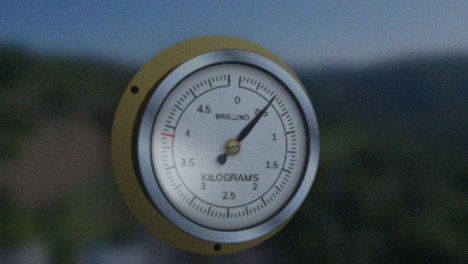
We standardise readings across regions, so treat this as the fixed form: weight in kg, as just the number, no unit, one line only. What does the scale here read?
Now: 0.5
